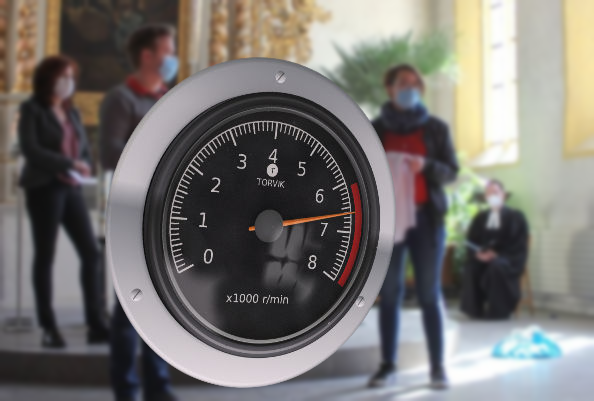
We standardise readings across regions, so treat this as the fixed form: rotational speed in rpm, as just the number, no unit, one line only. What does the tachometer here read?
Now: 6600
